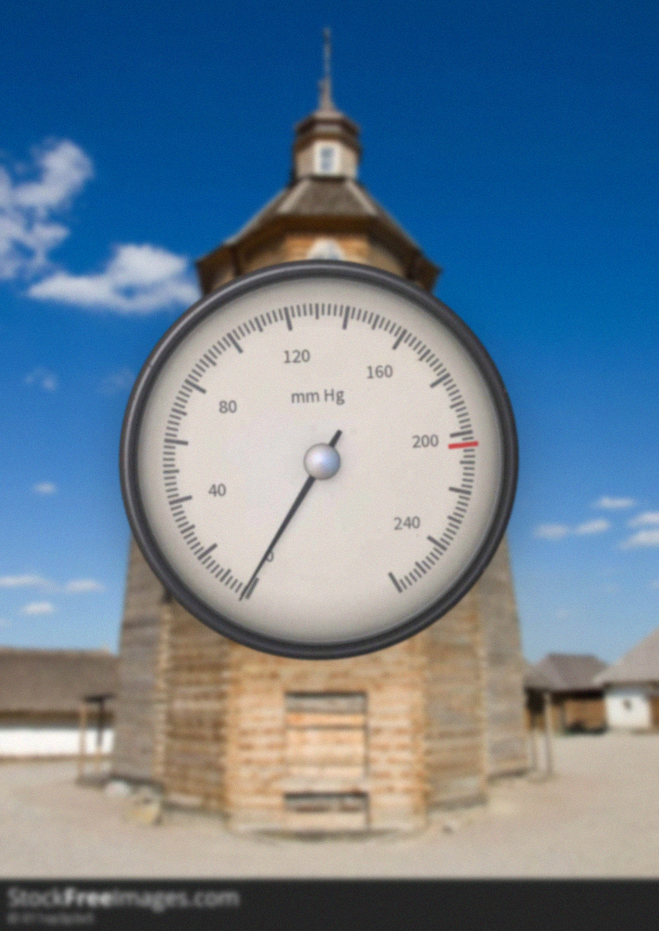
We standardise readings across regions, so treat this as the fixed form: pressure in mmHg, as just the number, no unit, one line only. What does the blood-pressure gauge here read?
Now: 2
